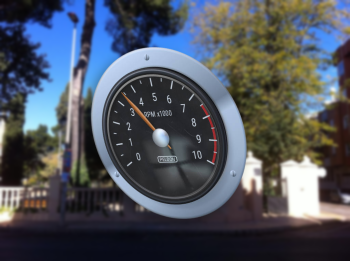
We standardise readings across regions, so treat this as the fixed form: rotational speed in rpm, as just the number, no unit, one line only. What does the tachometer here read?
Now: 3500
